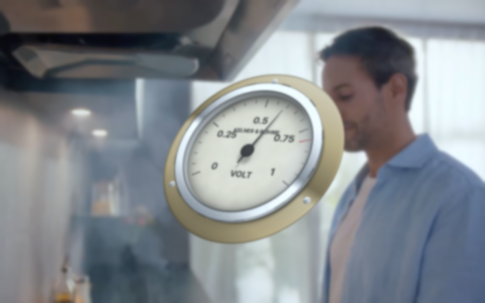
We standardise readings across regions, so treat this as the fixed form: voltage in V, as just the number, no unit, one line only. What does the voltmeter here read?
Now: 0.6
